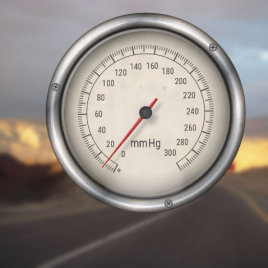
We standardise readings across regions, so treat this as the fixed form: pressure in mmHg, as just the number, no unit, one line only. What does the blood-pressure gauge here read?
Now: 10
